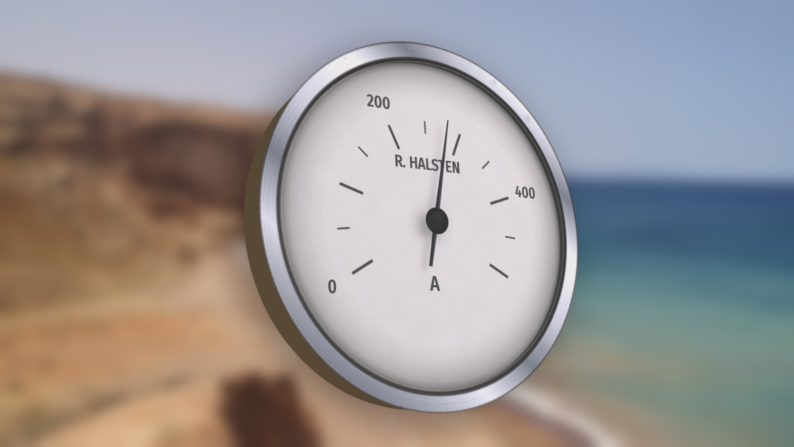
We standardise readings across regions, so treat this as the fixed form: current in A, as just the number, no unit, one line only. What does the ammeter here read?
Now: 275
